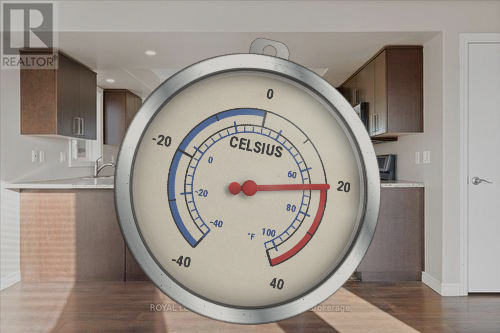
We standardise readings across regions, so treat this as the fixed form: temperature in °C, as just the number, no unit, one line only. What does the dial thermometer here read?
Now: 20
